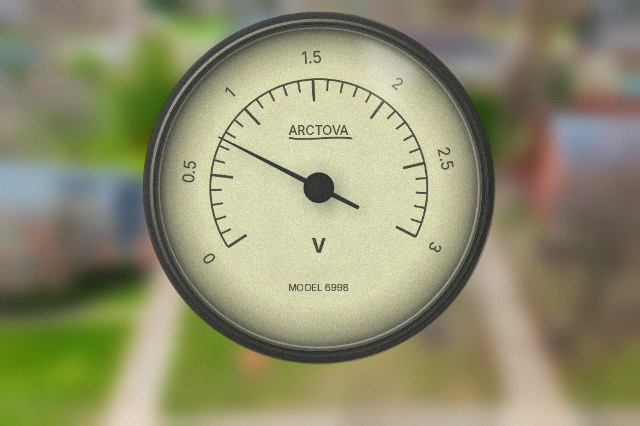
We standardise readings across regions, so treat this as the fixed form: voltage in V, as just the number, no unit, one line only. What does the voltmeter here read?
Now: 0.75
